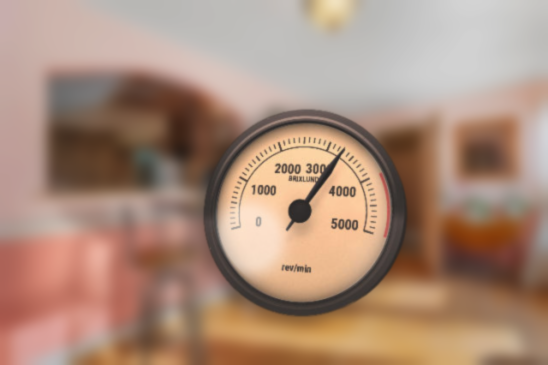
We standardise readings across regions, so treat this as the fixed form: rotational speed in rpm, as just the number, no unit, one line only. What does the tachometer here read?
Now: 3300
